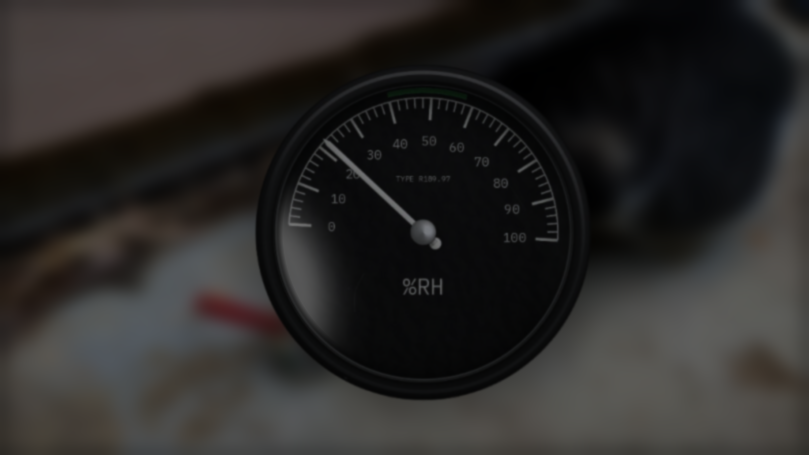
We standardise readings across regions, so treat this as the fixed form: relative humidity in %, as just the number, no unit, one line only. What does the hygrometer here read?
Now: 22
